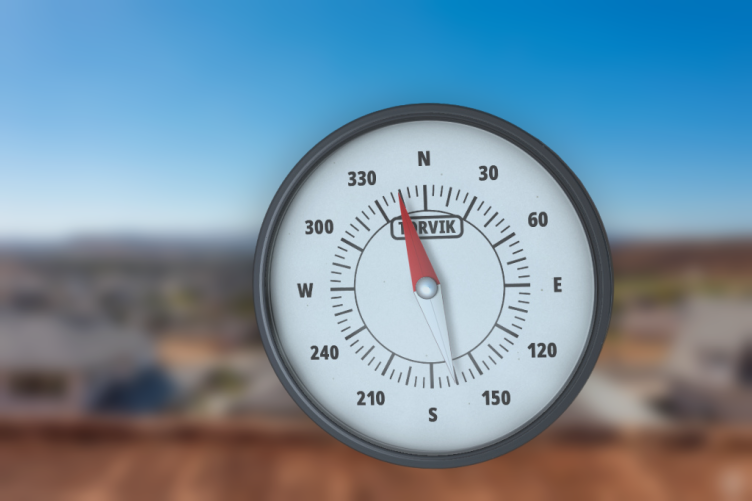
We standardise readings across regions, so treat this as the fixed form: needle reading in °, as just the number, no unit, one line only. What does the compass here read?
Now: 345
